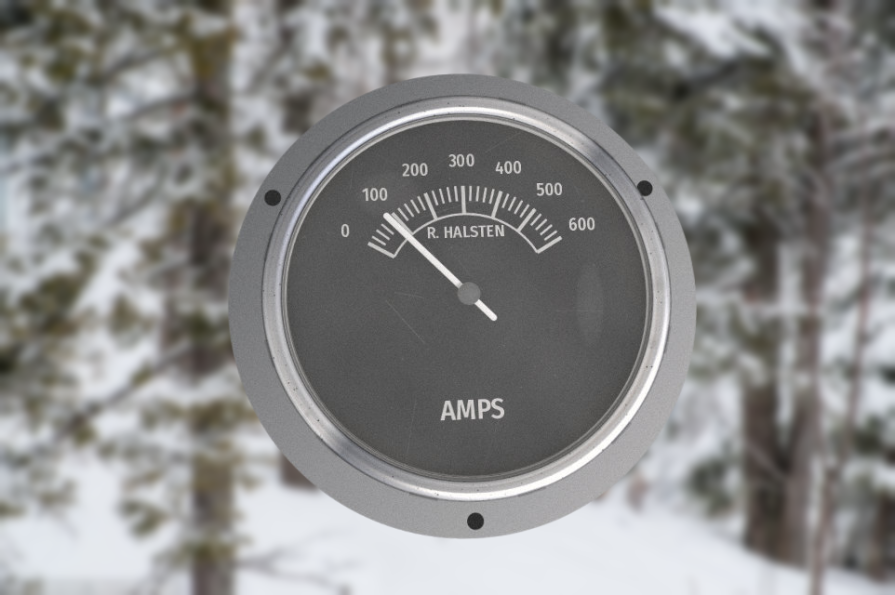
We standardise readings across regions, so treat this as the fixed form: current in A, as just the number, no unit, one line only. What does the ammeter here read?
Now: 80
